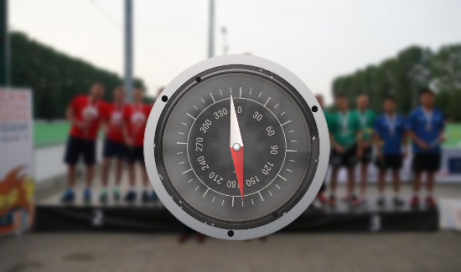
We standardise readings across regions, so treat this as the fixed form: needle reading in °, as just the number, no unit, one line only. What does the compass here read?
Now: 170
